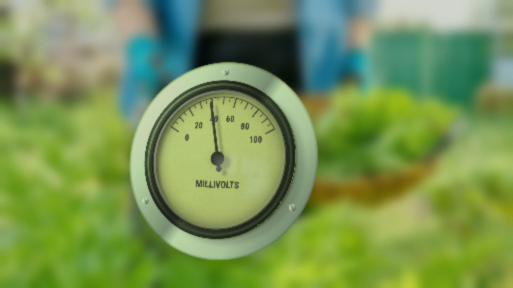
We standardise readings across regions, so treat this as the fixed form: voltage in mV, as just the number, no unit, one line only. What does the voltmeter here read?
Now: 40
